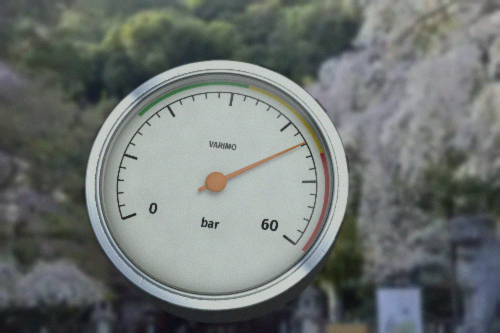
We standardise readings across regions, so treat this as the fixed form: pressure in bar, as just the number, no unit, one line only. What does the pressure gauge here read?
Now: 44
